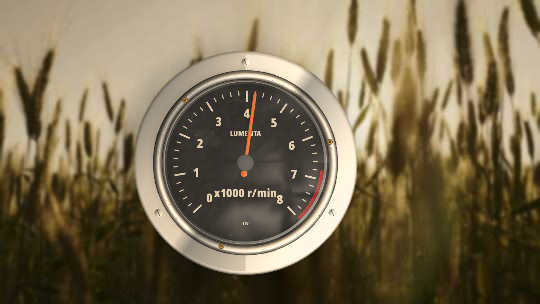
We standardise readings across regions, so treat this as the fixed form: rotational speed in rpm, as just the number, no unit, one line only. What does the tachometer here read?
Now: 4200
